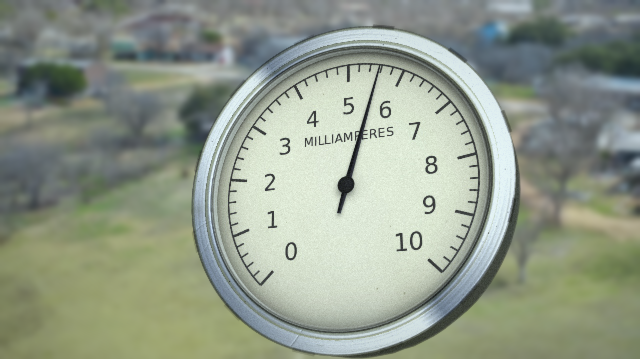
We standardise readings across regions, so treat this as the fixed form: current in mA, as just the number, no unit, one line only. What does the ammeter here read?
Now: 5.6
